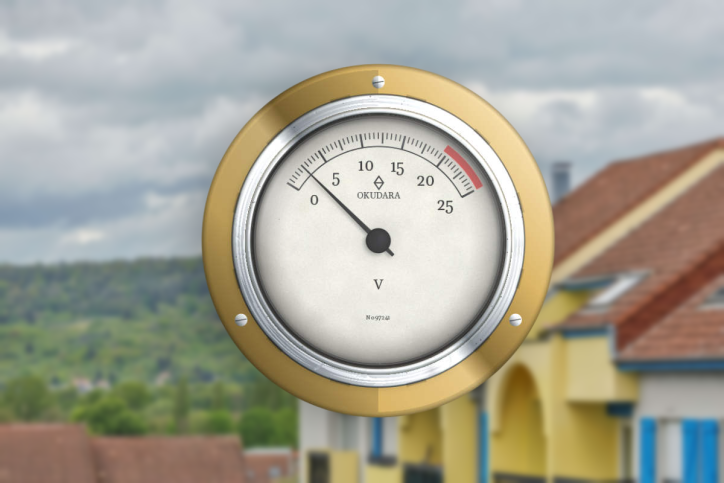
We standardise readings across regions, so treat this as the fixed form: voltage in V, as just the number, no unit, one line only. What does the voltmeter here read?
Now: 2.5
